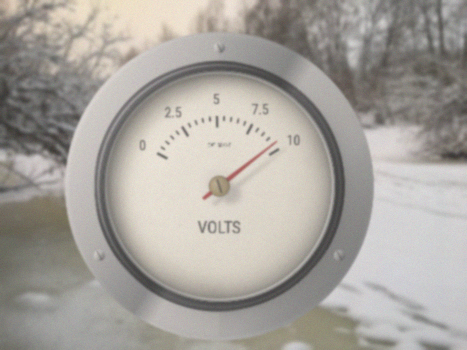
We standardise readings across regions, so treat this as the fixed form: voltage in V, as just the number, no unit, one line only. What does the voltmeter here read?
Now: 9.5
